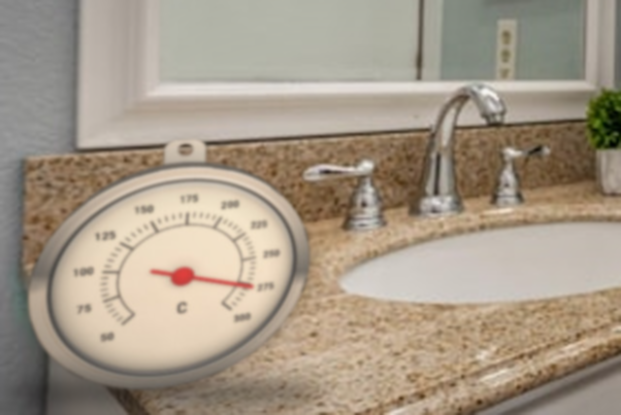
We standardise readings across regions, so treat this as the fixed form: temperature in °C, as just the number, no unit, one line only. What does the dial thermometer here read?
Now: 275
